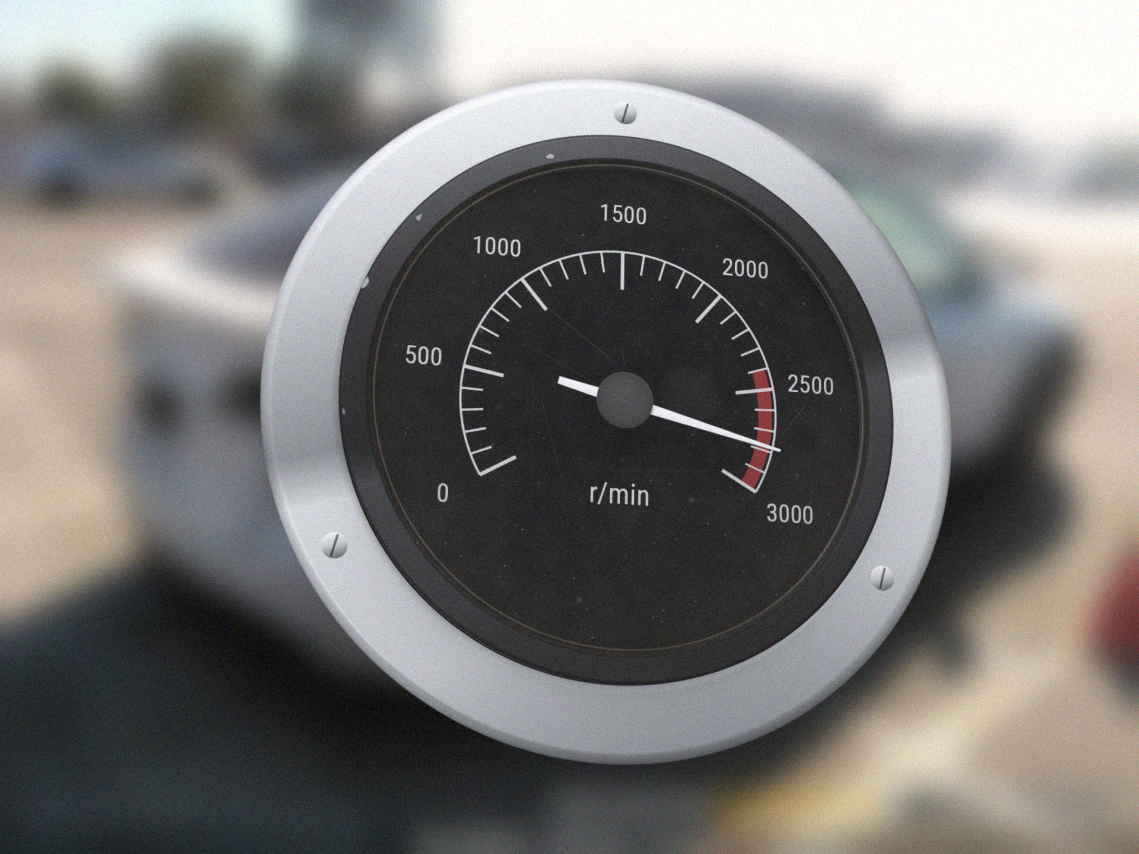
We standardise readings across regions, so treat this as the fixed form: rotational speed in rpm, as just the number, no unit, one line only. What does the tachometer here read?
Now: 2800
